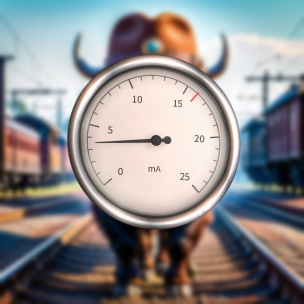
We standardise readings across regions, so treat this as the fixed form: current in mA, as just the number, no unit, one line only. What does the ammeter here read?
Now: 3.5
